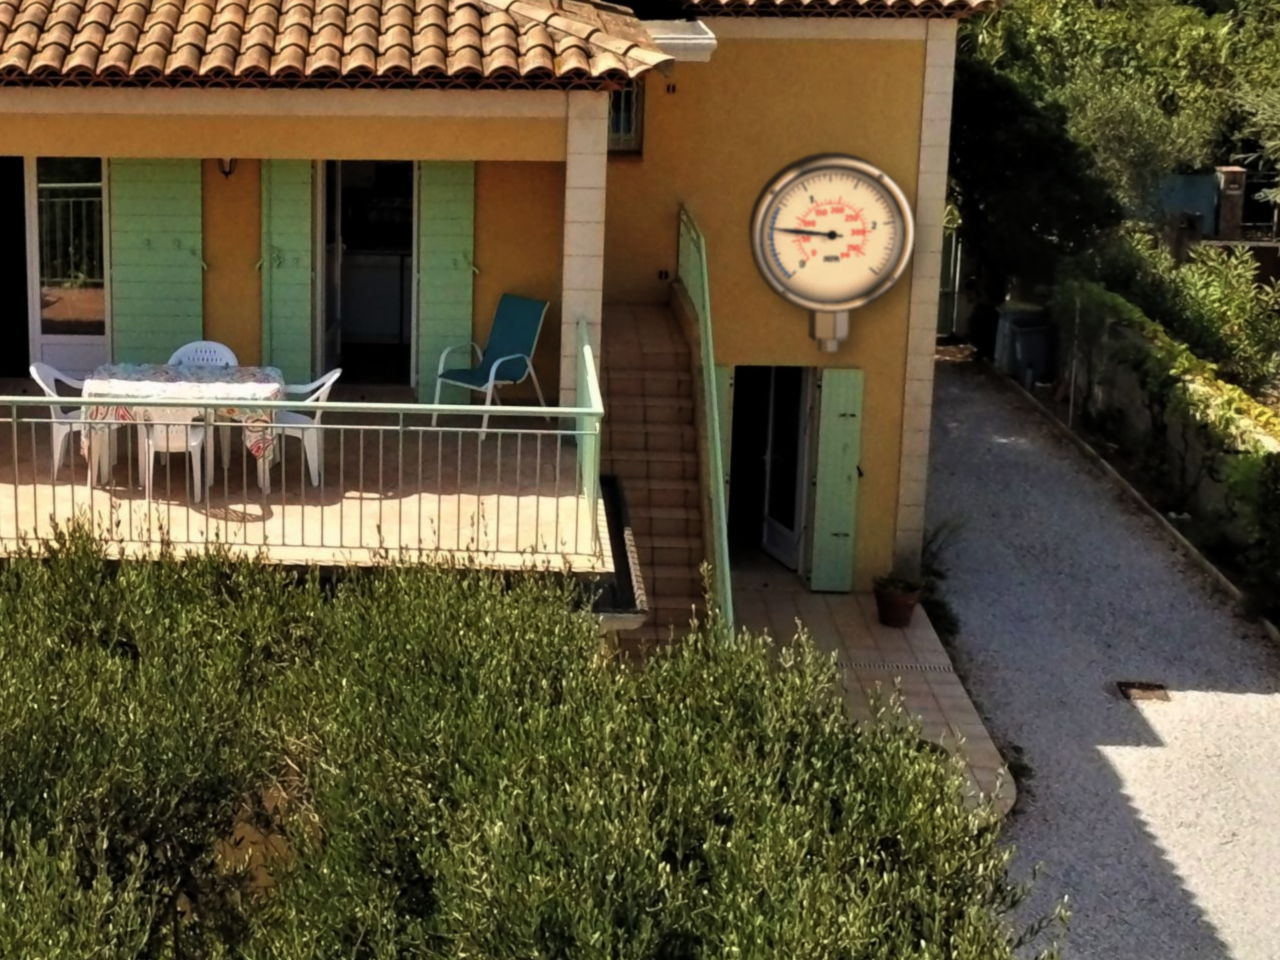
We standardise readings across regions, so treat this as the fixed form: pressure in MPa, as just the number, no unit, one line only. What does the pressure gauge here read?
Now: 0.5
